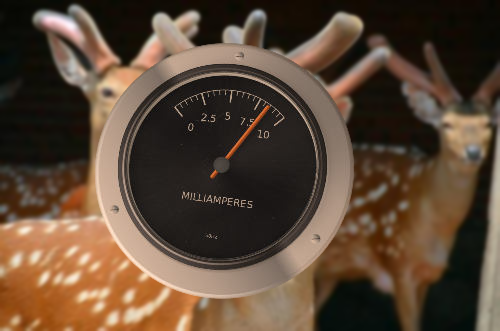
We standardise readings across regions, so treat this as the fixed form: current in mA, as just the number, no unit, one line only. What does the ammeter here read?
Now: 8.5
